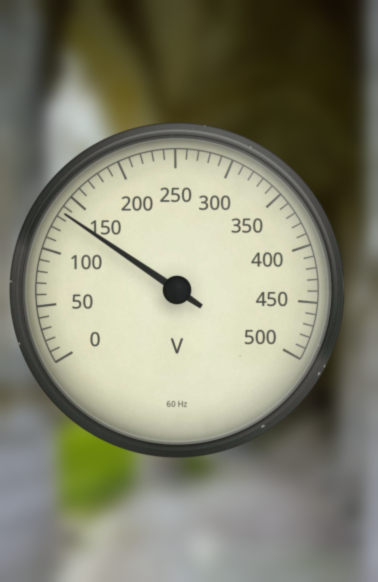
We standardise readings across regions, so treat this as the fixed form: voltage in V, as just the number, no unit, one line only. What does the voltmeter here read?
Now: 135
